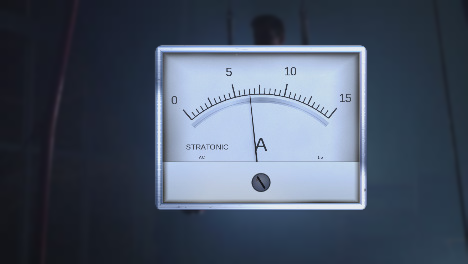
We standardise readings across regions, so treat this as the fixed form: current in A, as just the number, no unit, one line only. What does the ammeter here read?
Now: 6.5
